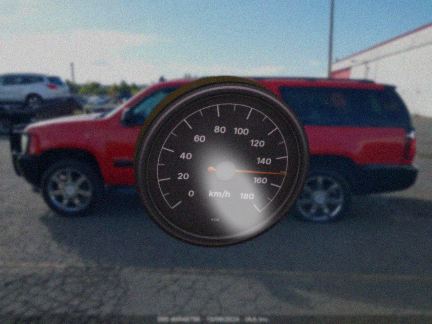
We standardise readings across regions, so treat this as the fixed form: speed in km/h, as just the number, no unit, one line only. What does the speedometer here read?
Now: 150
